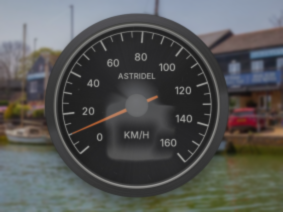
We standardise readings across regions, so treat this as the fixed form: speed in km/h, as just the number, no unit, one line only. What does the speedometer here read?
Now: 10
